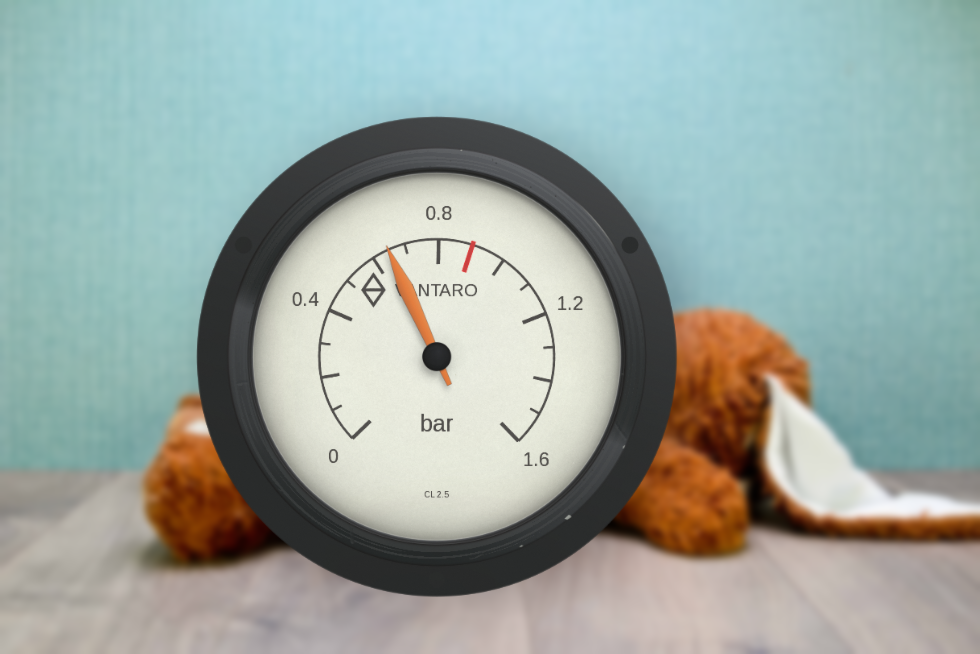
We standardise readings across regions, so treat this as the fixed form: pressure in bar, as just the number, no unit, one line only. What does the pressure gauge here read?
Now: 0.65
